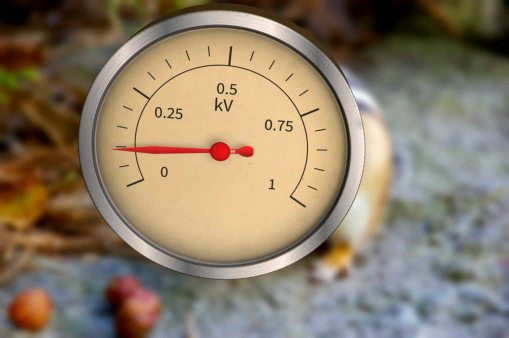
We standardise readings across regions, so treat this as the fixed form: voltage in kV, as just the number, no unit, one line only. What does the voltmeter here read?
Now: 0.1
